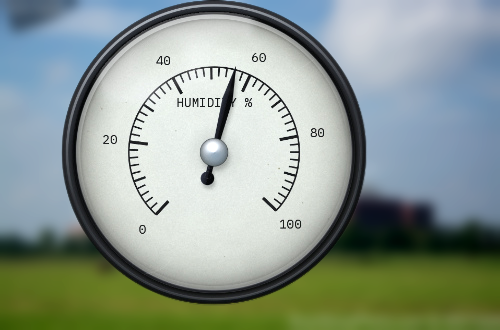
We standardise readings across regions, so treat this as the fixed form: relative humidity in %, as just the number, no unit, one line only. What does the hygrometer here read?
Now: 56
